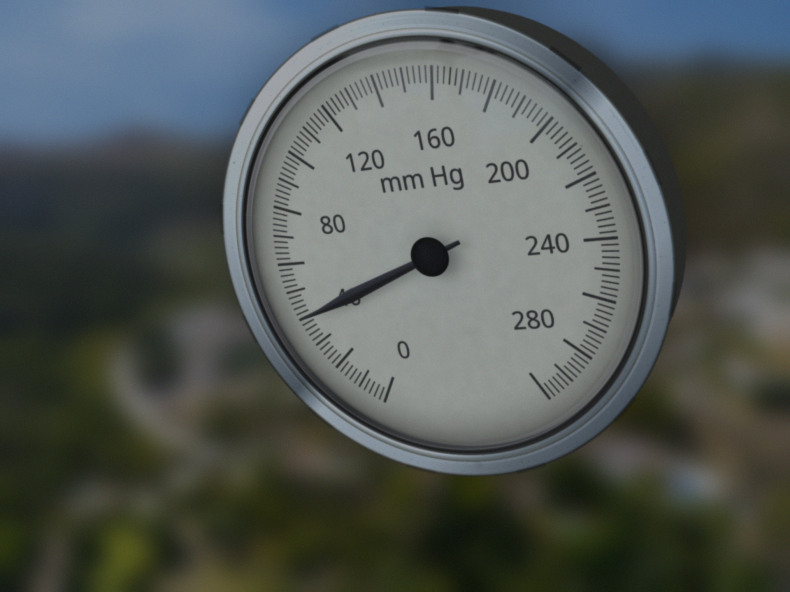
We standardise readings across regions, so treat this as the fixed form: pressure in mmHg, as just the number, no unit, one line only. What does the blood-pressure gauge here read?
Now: 40
